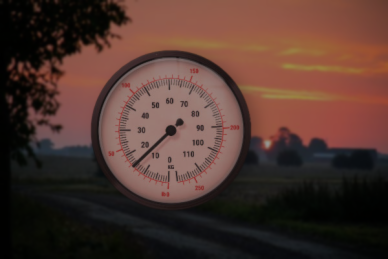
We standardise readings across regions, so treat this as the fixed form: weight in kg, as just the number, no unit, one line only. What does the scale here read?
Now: 15
